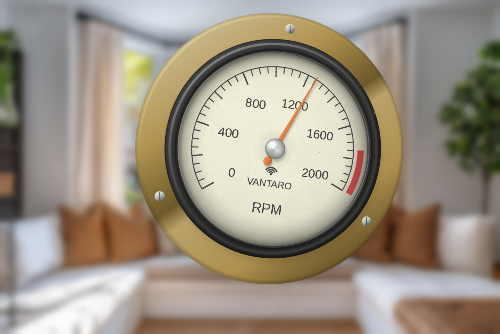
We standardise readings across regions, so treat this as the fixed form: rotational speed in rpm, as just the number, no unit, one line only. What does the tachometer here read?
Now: 1250
